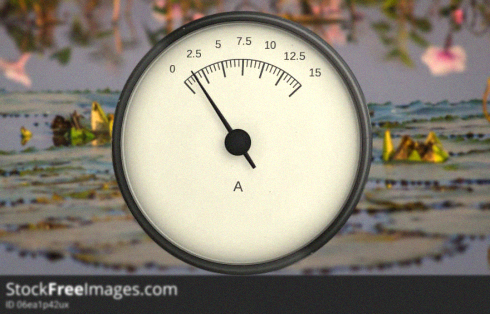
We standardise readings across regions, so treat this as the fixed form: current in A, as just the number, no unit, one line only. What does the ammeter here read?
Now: 1.5
